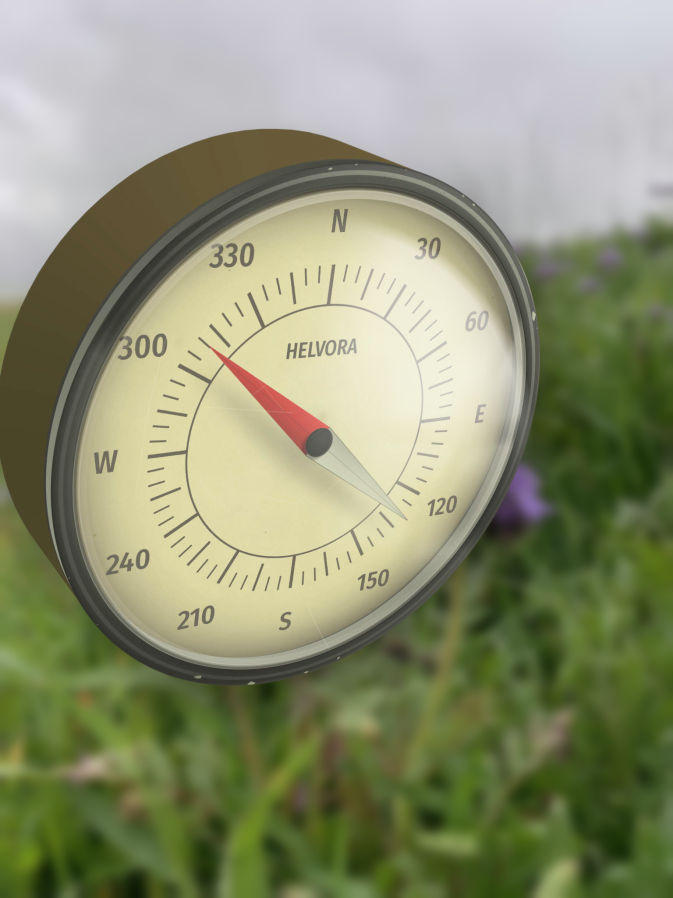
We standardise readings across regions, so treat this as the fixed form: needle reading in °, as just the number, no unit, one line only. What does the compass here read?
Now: 310
